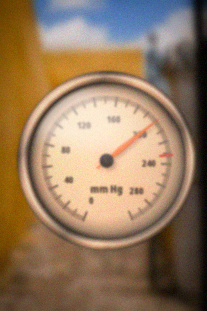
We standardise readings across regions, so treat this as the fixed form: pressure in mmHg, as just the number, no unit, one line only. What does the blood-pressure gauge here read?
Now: 200
